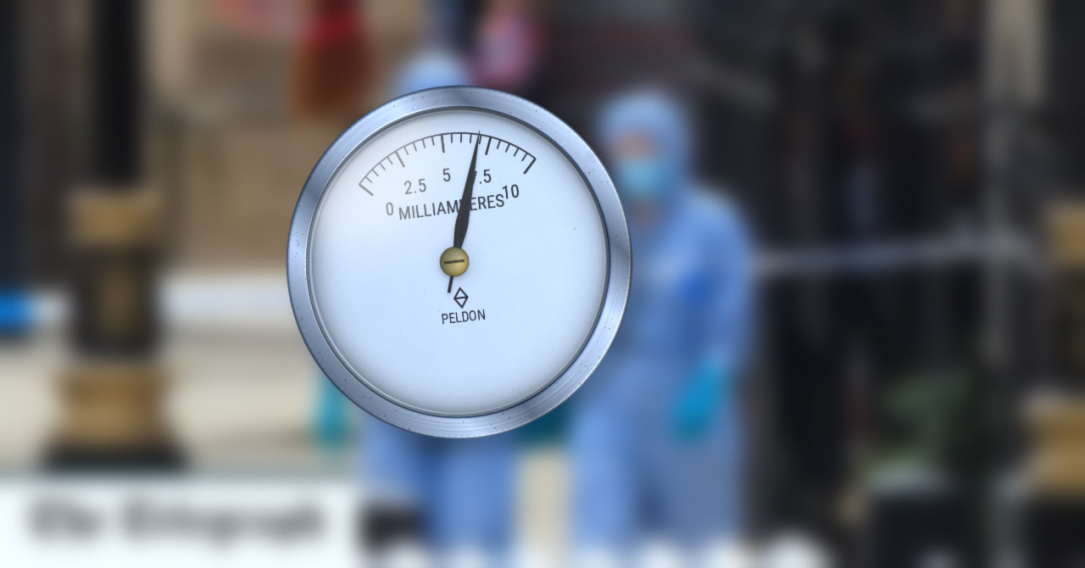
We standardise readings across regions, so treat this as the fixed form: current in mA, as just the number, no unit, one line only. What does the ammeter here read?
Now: 7
